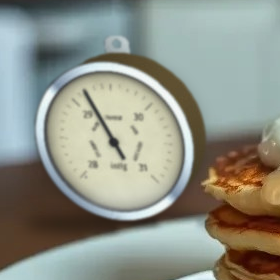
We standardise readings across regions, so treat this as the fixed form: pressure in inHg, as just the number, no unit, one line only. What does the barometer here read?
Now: 29.2
